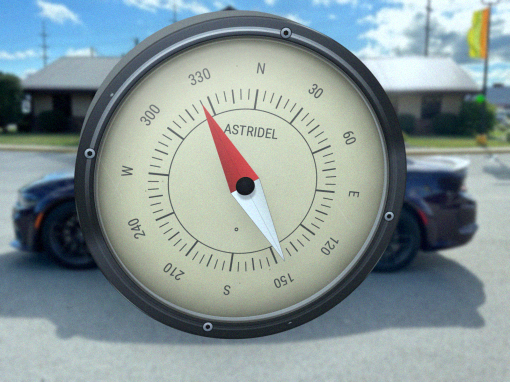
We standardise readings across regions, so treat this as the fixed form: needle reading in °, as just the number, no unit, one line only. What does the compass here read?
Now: 325
